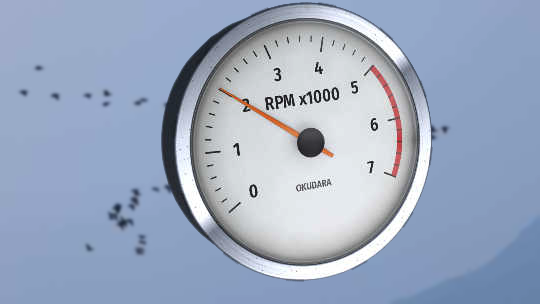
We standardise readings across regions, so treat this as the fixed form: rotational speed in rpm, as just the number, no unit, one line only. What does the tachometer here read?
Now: 2000
